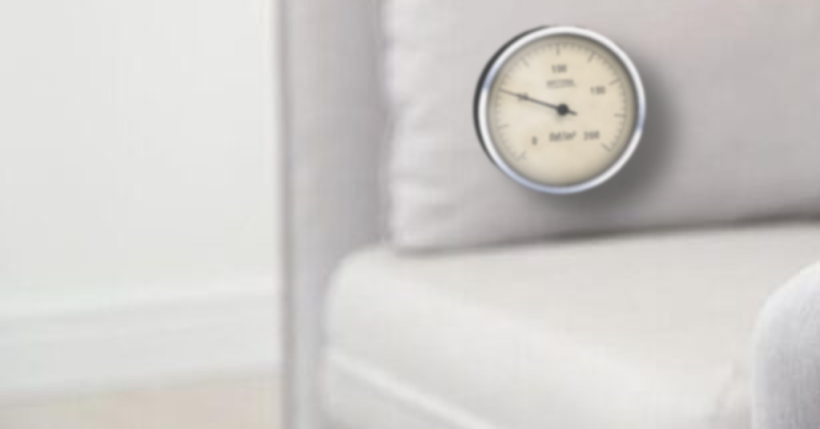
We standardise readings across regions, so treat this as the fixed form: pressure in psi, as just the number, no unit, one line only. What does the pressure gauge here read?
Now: 50
